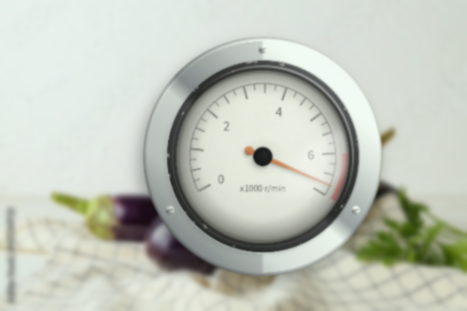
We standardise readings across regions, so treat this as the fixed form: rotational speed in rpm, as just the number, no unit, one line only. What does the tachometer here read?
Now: 6750
